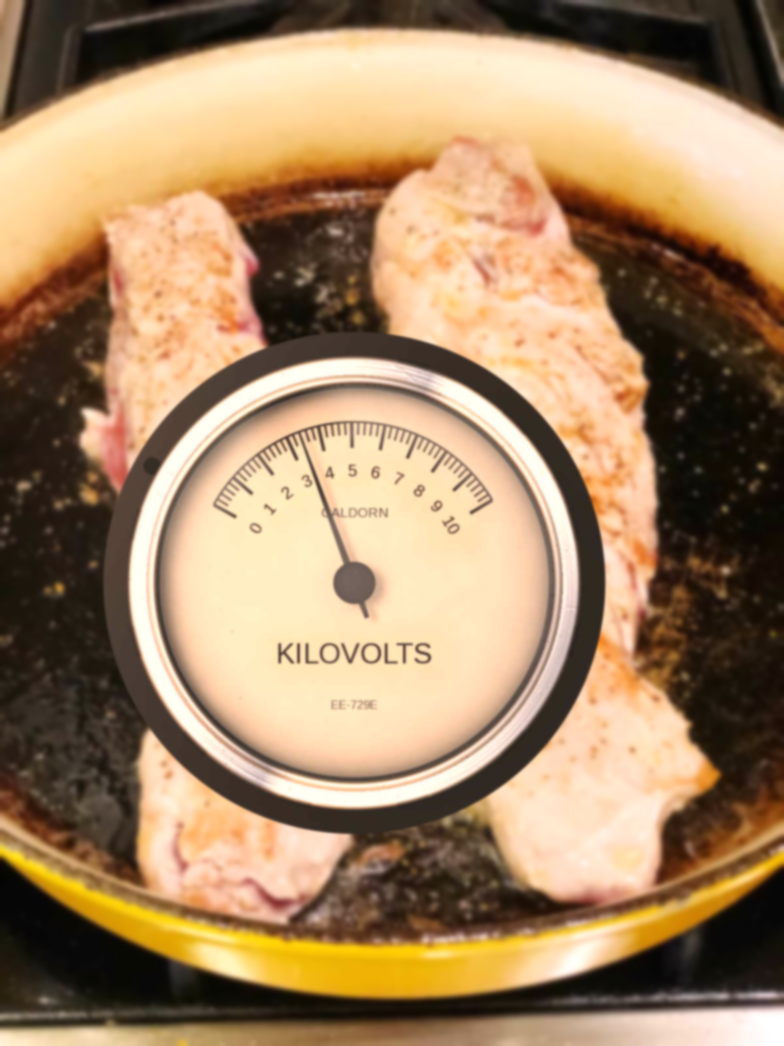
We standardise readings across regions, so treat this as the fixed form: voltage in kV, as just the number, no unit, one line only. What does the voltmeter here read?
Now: 3.4
